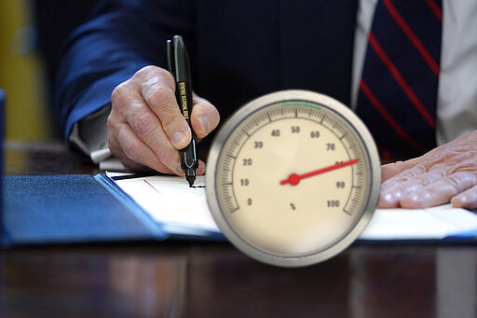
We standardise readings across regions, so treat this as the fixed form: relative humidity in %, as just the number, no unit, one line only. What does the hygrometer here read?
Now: 80
